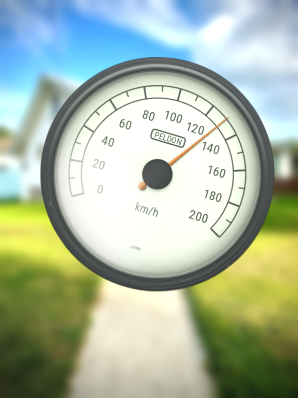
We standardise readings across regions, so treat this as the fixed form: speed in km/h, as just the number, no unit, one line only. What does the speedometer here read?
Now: 130
